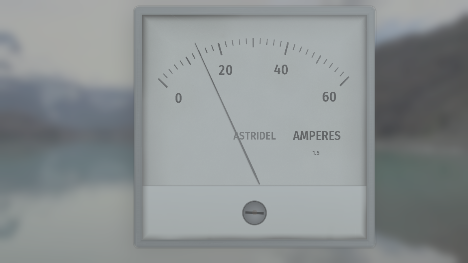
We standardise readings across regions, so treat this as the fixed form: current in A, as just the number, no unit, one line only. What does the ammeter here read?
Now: 14
